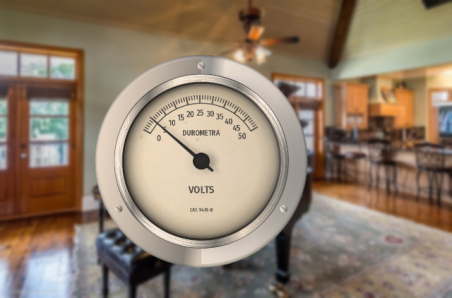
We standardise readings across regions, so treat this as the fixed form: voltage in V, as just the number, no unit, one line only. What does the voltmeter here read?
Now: 5
